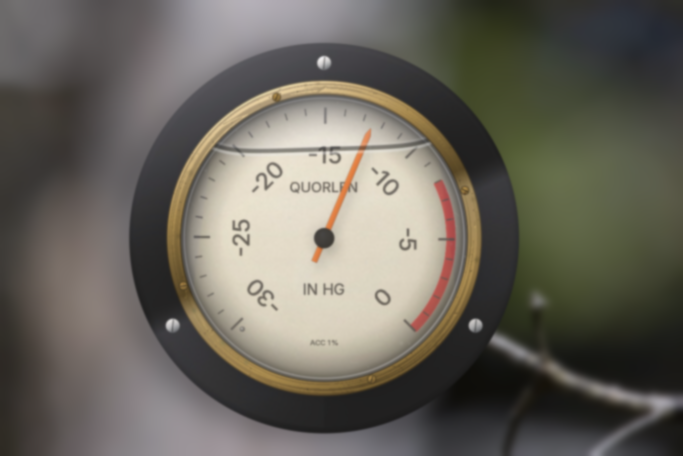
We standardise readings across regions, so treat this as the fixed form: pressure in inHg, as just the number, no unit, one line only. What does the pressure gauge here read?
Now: -12.5
